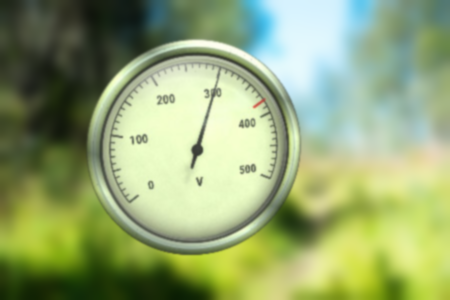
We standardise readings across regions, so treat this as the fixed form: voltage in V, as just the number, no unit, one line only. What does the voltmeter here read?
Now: 300
